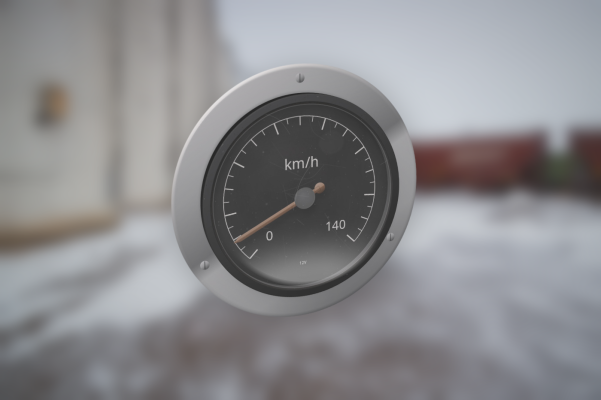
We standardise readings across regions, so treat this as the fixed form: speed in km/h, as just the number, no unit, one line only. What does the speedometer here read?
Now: 10
